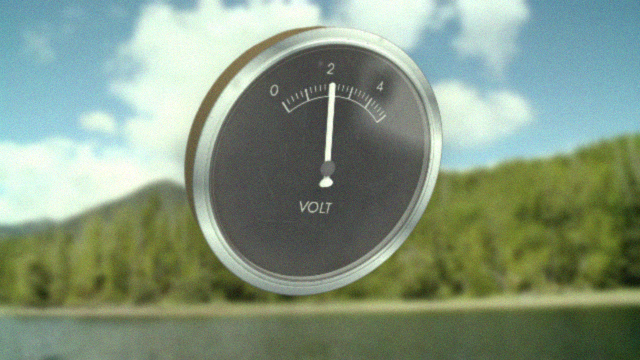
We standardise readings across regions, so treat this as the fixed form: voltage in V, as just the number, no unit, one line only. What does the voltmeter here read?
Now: 2
